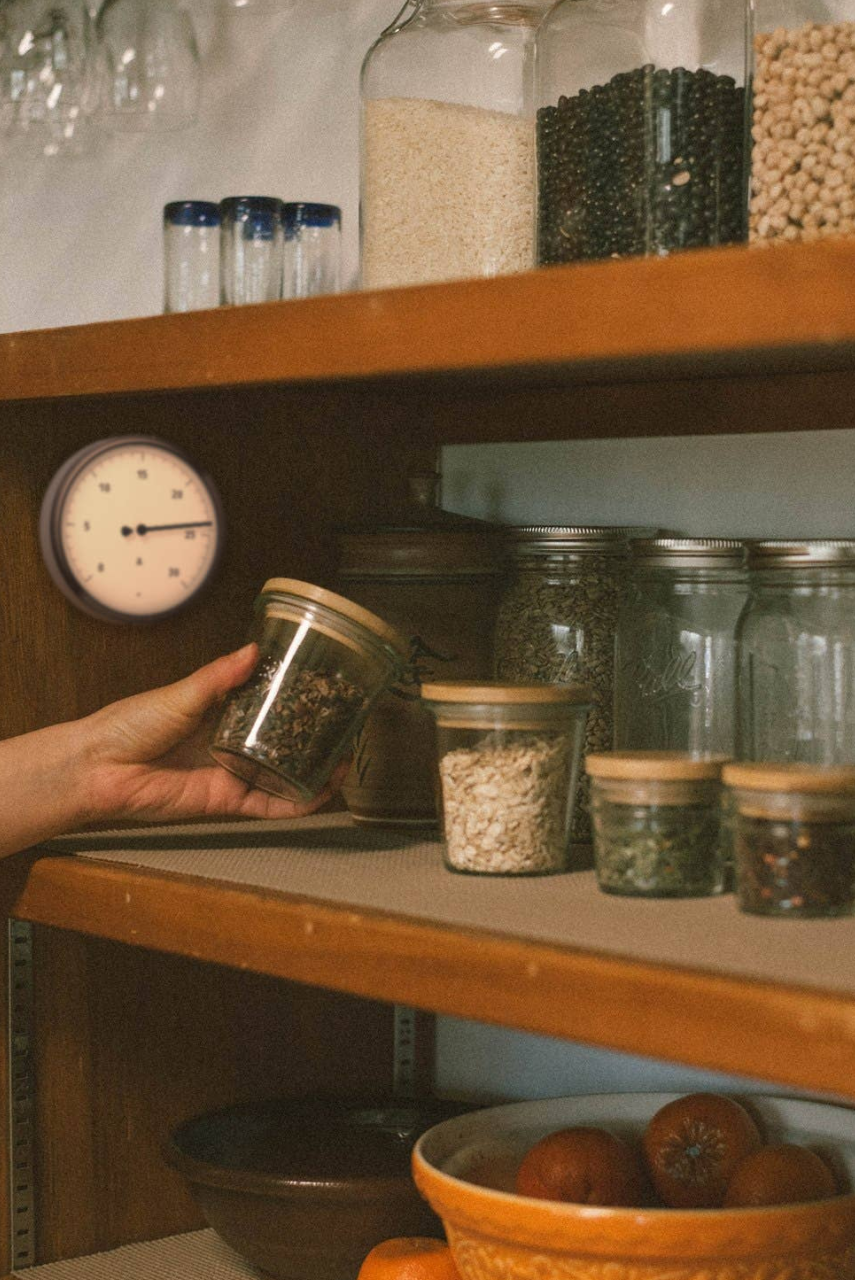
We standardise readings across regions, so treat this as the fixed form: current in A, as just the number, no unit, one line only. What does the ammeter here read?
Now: 24
